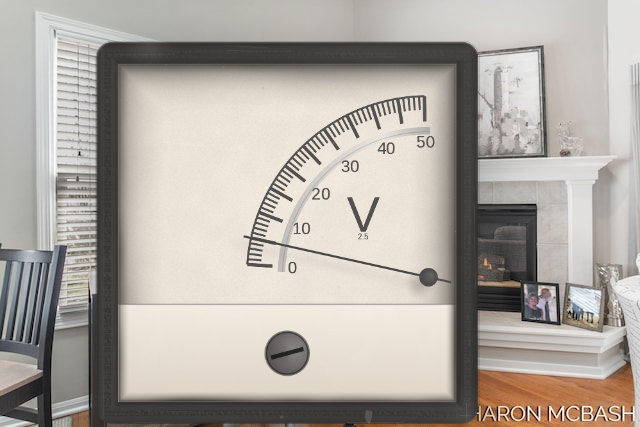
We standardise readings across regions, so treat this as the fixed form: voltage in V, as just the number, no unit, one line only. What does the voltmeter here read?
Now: 5
